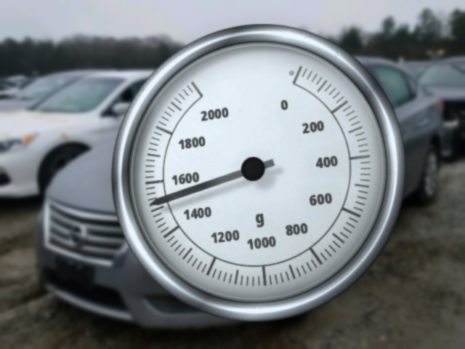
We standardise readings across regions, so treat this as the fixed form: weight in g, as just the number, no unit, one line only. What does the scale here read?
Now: 1520
